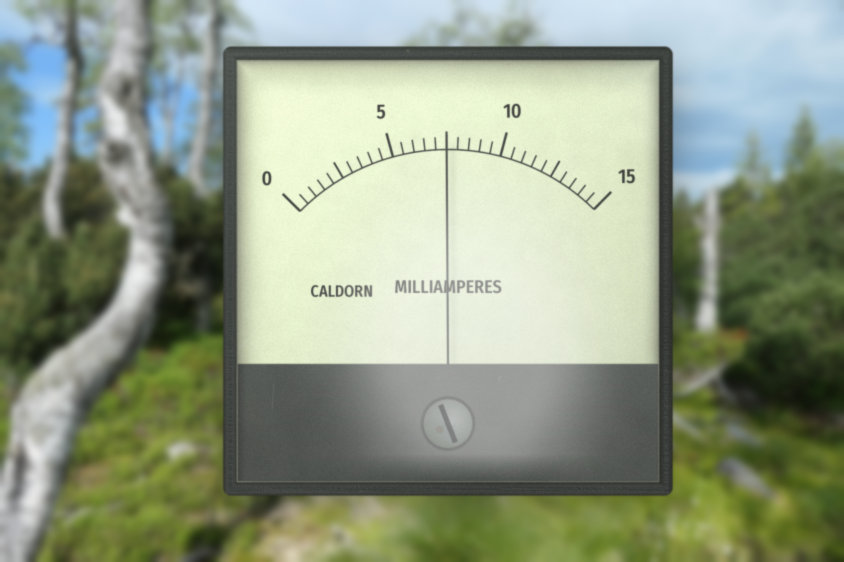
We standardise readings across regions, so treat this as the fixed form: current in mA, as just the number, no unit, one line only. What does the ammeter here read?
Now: 7.5
